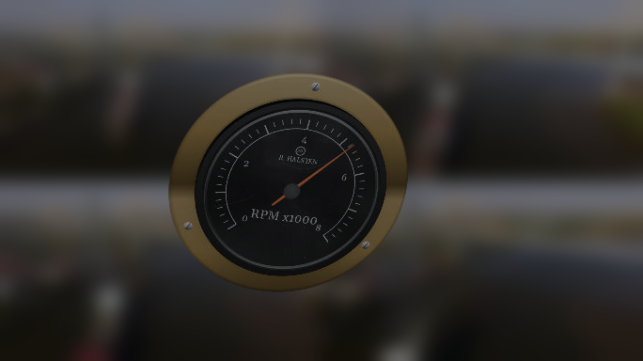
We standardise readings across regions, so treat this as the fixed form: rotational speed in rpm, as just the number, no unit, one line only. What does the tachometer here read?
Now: 5200
